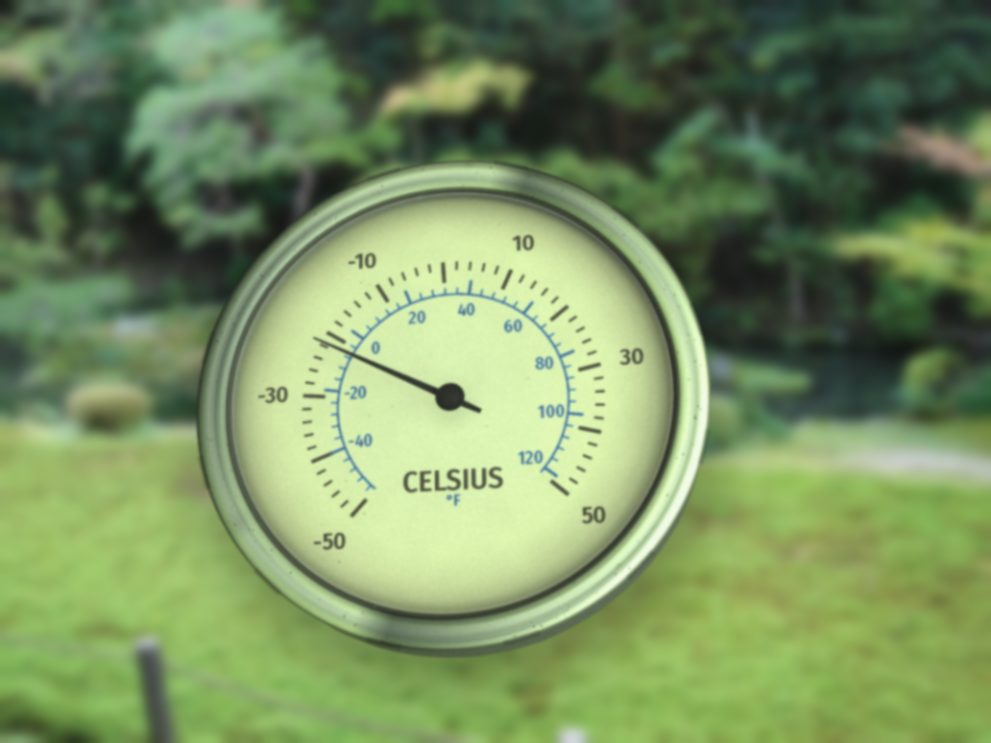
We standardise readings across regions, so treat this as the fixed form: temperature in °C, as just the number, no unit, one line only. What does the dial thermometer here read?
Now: -22
